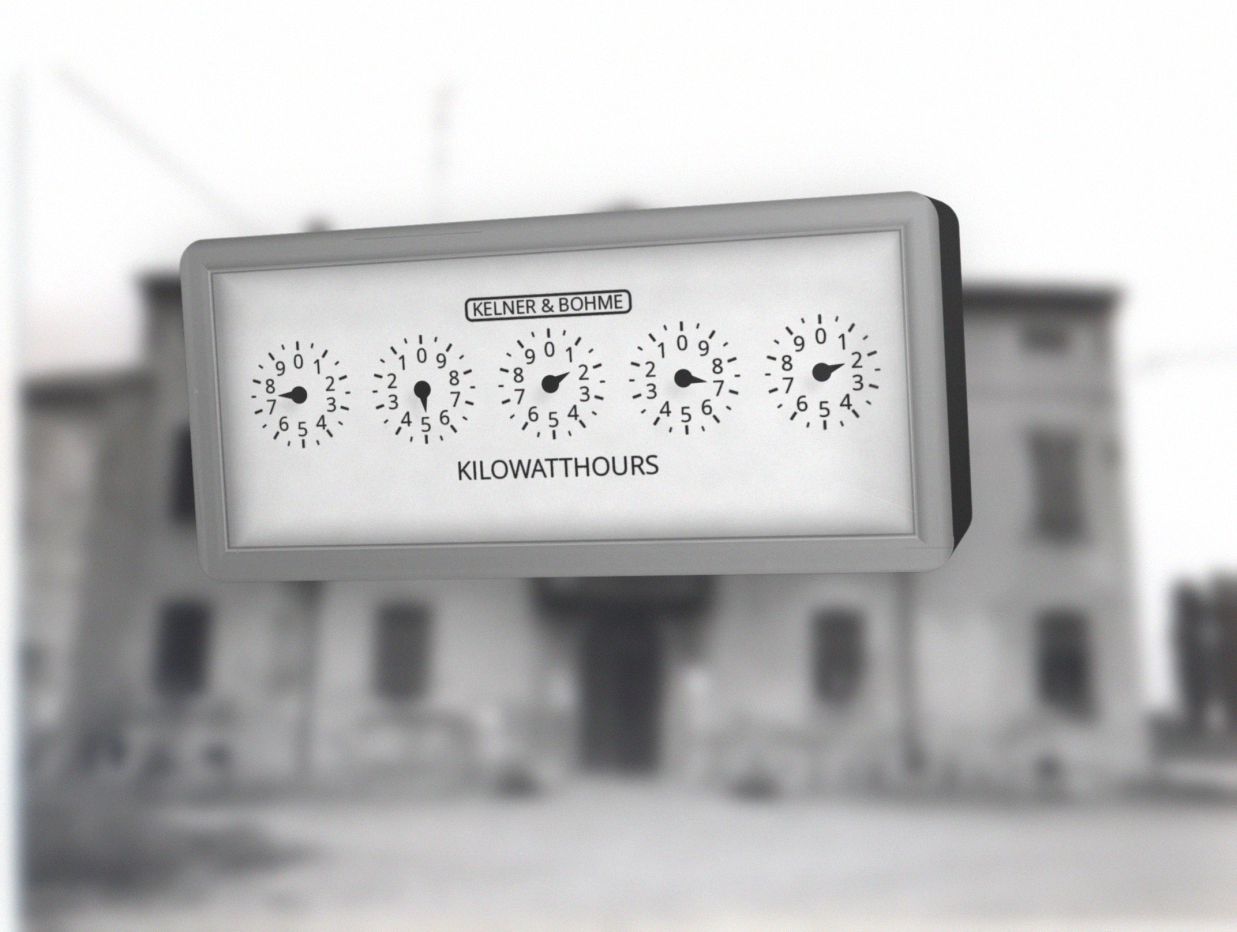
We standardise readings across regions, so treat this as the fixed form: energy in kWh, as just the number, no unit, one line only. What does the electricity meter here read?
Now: 75172
